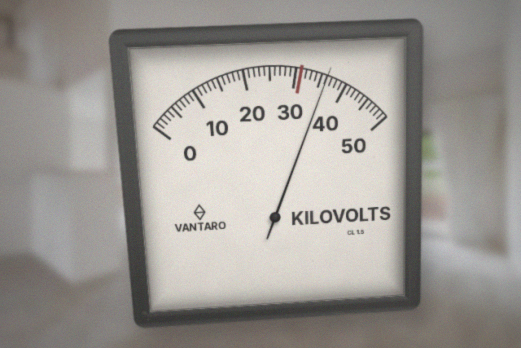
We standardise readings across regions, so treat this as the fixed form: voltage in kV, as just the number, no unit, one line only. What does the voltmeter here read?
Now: 36
